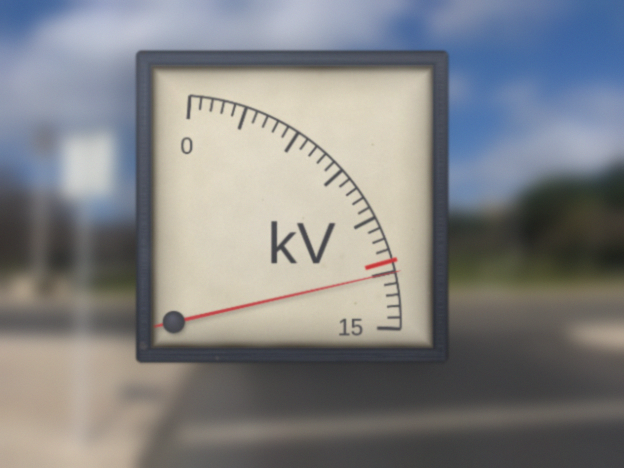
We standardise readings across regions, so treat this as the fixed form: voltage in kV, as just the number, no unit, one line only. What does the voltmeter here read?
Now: 12.5
